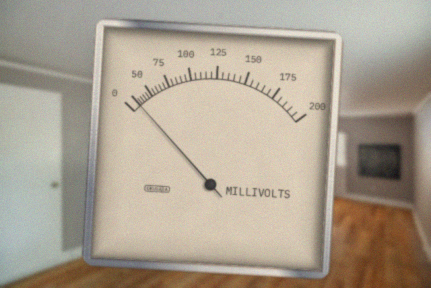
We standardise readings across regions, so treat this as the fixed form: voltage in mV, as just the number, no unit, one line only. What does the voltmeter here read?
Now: 25
